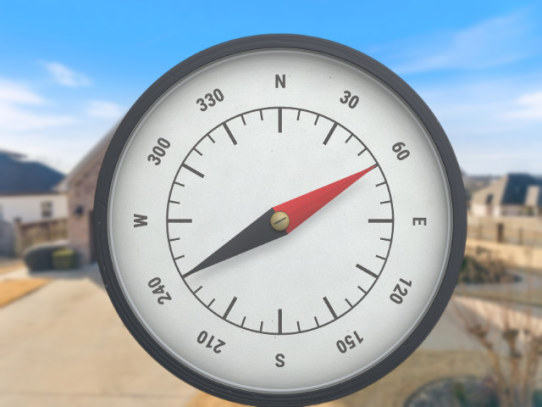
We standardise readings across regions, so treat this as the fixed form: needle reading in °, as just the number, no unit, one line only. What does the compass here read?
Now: 60
